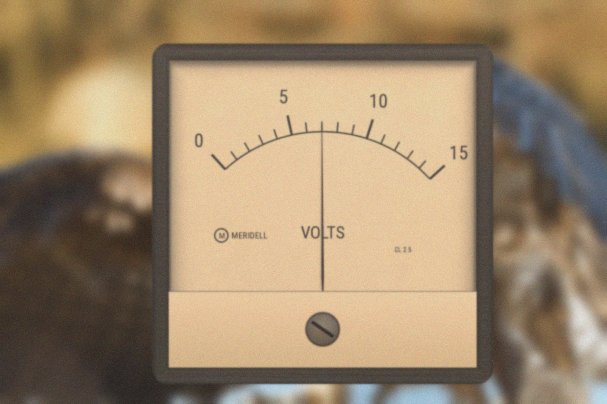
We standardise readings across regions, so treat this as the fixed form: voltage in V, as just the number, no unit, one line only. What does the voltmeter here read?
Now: 7
